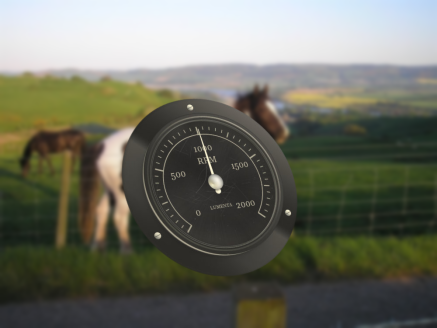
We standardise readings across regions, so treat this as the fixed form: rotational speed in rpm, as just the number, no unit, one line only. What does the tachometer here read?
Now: 1000
